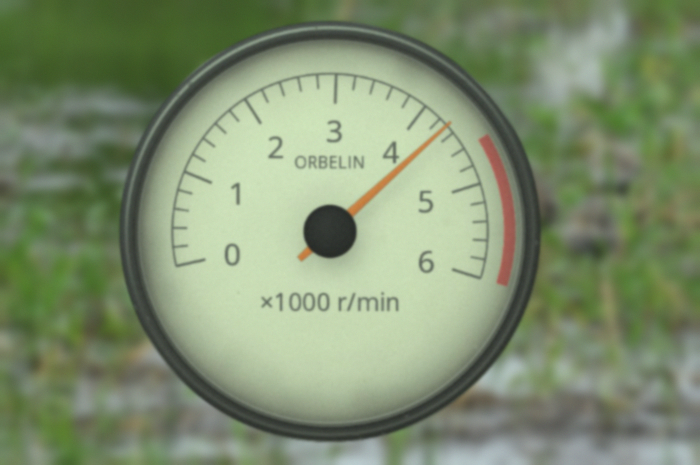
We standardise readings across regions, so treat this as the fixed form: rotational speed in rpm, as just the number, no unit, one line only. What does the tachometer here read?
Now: 4300
